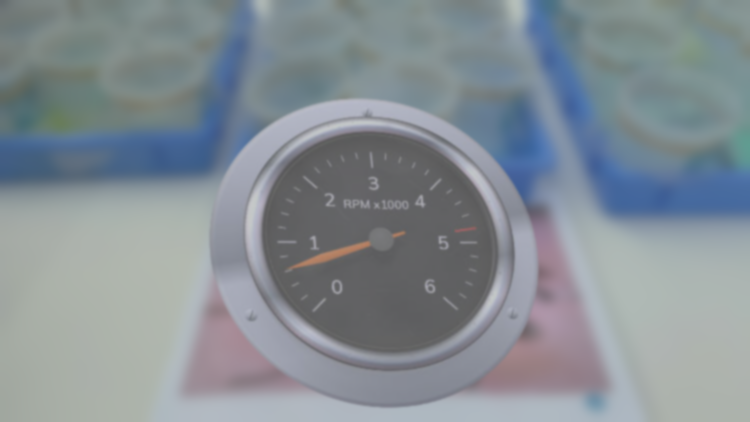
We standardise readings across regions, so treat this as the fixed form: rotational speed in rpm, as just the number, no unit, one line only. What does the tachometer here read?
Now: 600
